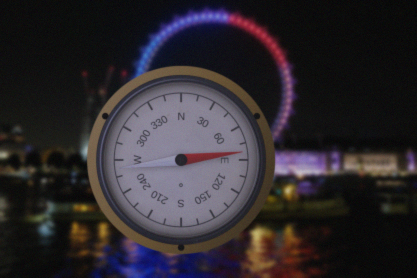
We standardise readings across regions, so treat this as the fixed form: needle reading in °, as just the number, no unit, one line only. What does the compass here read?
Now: 82.5
